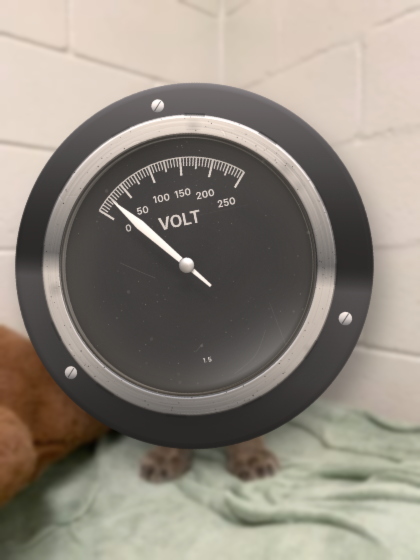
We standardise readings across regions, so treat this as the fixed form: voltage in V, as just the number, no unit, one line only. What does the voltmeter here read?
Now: 25
